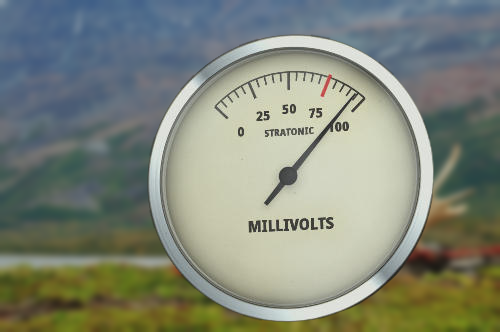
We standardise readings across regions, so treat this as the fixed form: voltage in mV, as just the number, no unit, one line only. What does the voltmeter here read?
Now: 95
